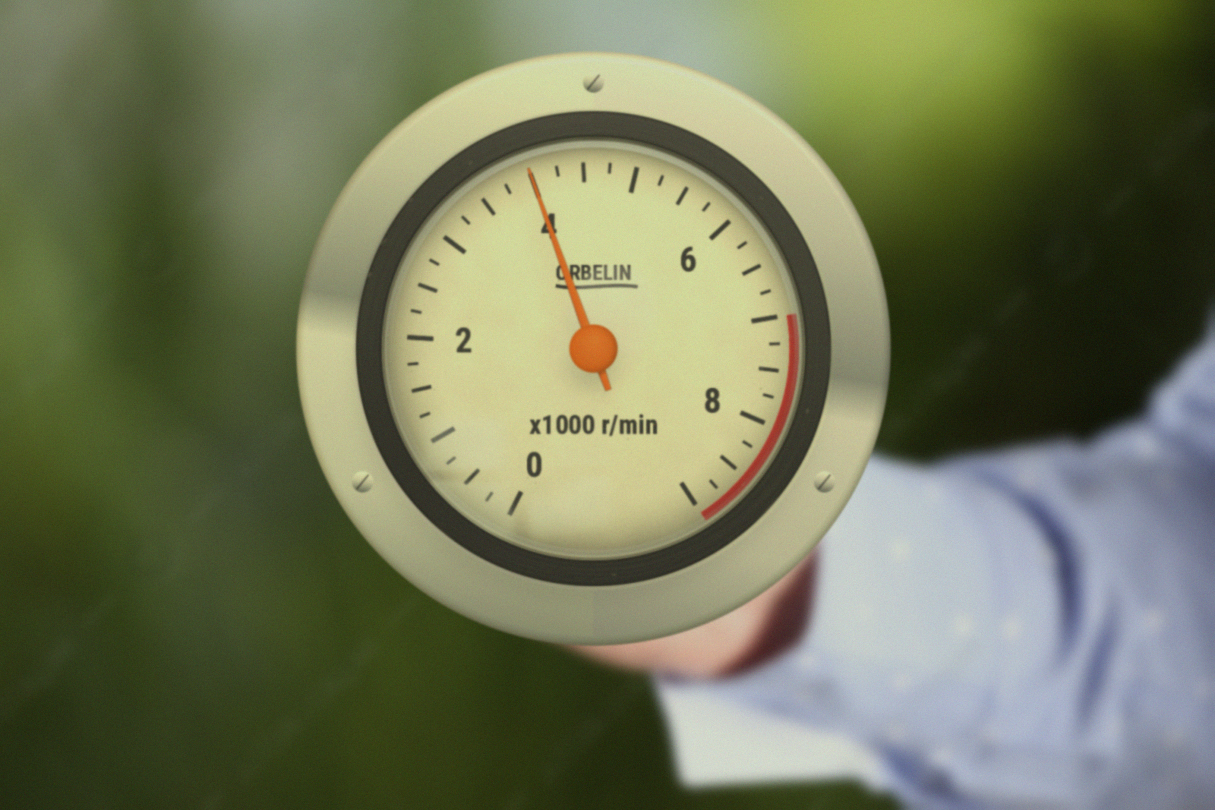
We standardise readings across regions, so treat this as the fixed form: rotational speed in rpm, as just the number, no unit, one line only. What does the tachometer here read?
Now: 4000
